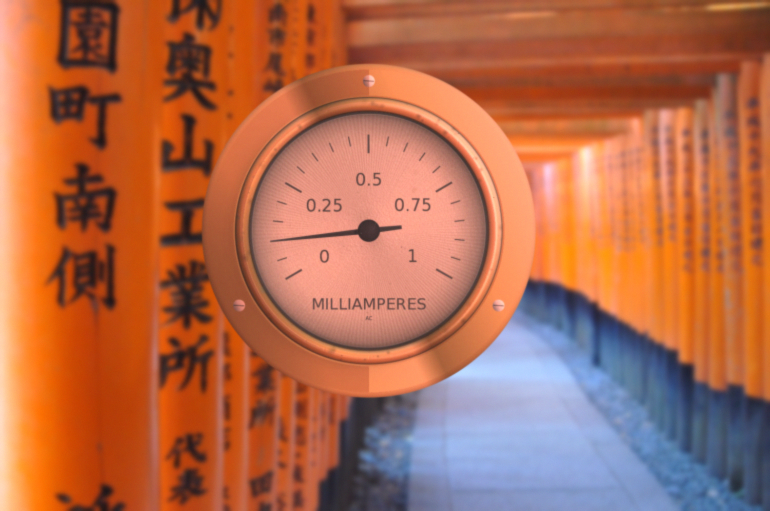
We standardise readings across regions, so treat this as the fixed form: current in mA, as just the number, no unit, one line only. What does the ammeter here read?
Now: 0.1
